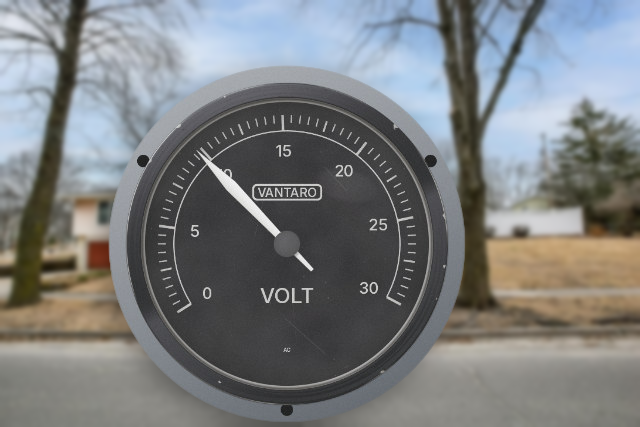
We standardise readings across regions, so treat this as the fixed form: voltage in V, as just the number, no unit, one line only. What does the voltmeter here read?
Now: 9.75
